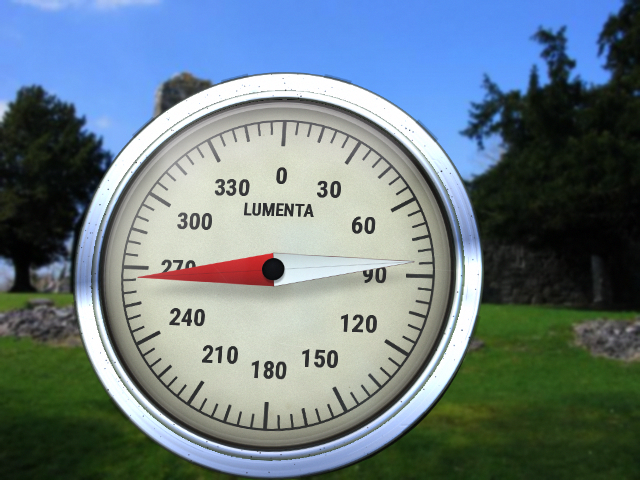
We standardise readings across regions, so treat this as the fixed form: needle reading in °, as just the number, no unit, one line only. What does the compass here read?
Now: 265
